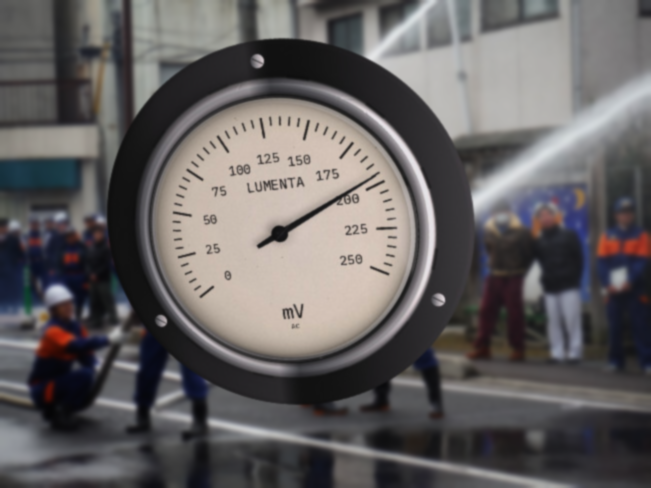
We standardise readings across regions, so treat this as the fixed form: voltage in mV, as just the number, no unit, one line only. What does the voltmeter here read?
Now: 195
